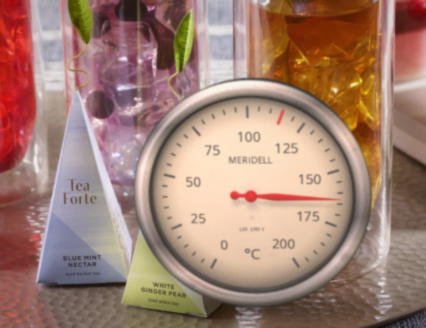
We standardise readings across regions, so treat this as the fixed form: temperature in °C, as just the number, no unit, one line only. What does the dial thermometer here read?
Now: 162.5
